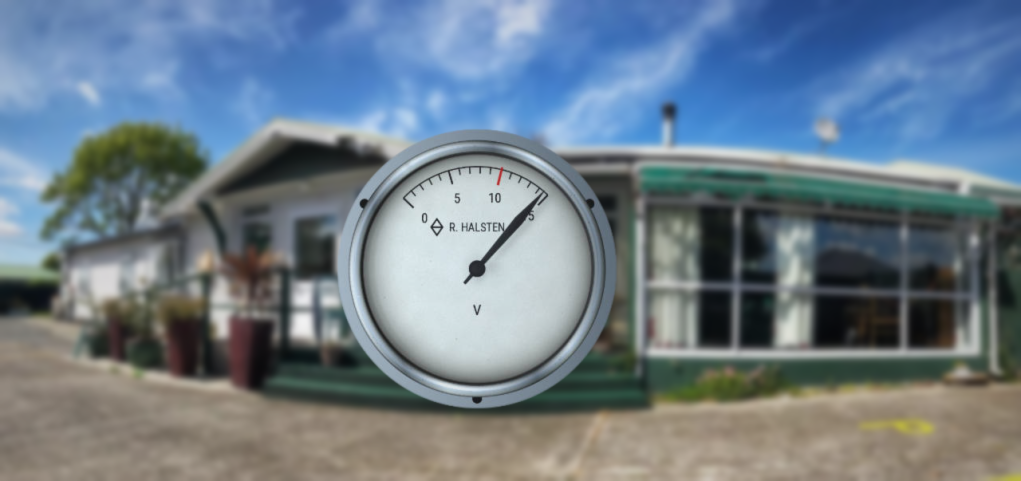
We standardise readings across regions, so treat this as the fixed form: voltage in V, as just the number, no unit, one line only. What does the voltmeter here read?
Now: 14.5
